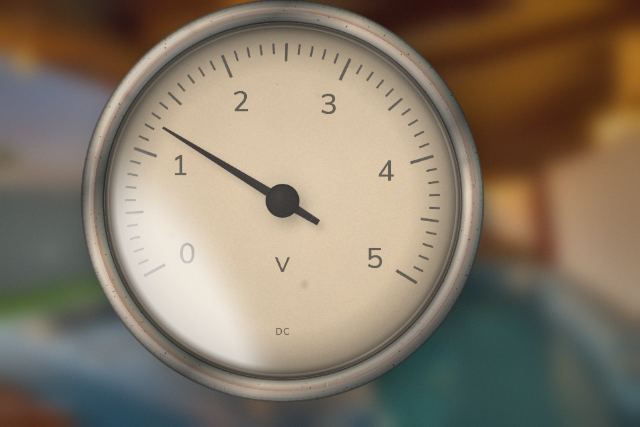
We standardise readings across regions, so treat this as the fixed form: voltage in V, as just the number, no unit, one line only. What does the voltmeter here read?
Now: 1.25
